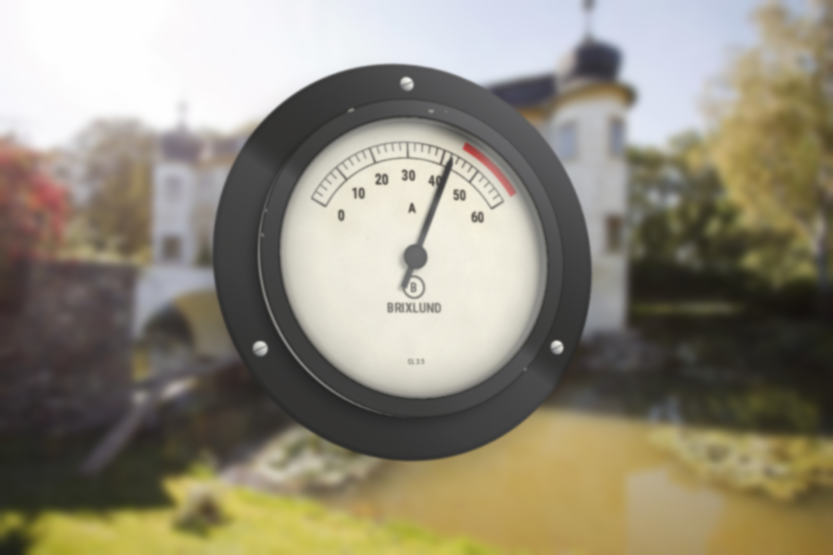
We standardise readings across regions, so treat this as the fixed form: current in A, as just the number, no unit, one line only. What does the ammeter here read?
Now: 42
